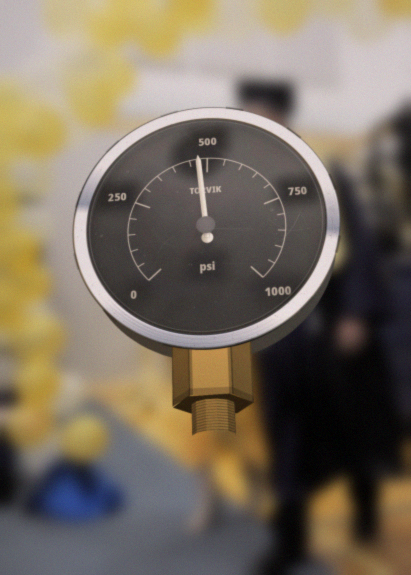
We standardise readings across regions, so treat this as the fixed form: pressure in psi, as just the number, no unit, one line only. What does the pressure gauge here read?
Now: 475
